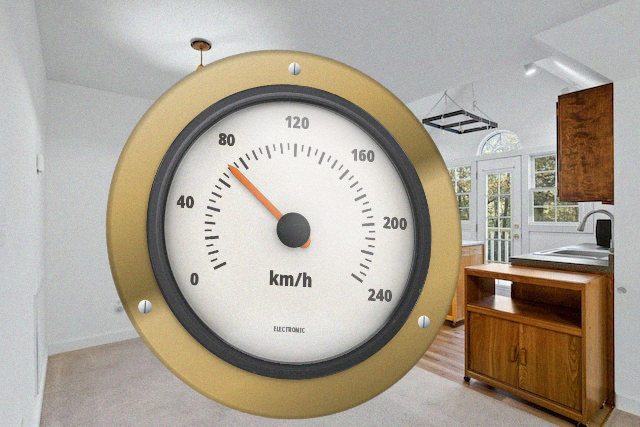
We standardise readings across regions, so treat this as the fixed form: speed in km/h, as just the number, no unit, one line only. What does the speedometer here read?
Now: 70
